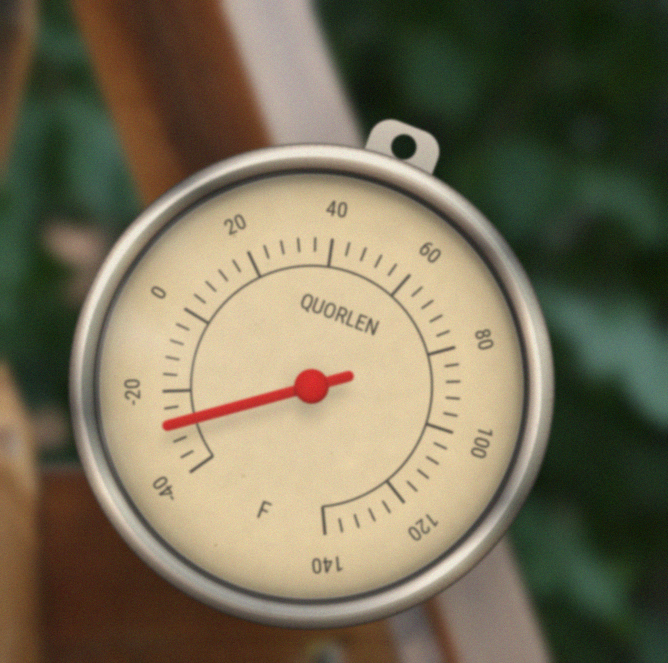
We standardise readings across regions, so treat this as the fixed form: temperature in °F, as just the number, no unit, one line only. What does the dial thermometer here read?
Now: -28
